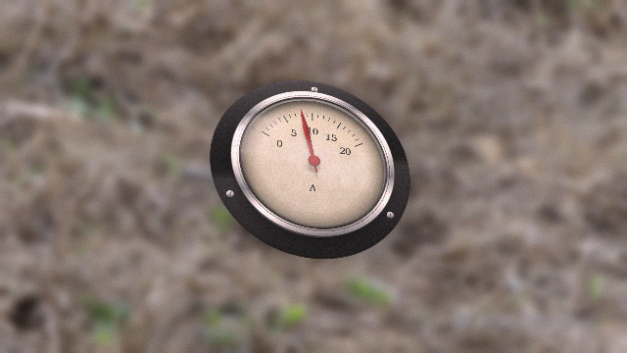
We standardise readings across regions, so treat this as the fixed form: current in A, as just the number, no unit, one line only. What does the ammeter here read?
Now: 8
